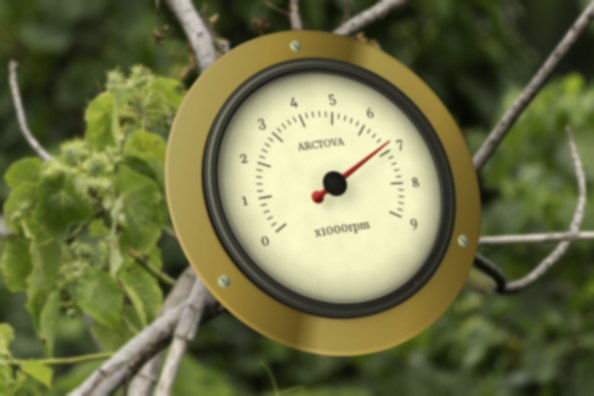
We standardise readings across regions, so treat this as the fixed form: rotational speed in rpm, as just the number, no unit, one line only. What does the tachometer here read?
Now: 6800
